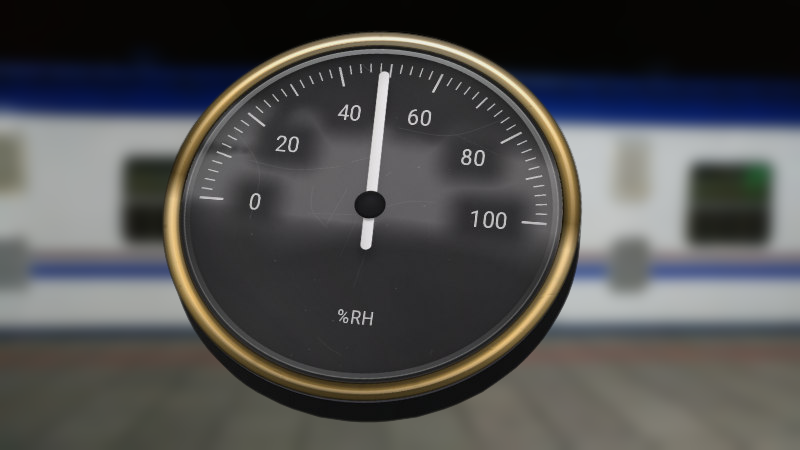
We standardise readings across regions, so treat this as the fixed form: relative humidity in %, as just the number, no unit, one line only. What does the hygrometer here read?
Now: 49
